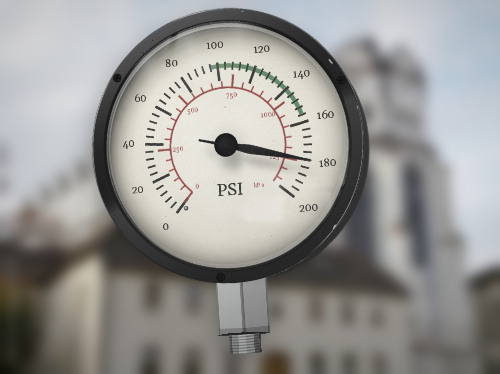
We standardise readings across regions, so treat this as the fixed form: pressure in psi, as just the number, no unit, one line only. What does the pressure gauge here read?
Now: 180
